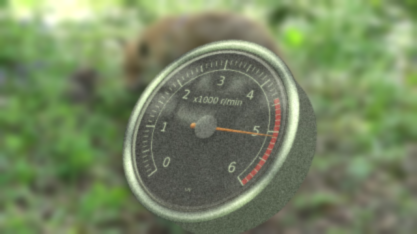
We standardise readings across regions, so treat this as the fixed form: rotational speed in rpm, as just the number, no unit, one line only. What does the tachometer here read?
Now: 5100
